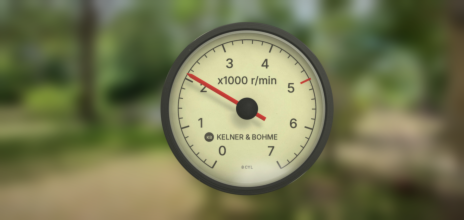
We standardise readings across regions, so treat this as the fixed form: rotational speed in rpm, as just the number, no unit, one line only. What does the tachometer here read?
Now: 2100
